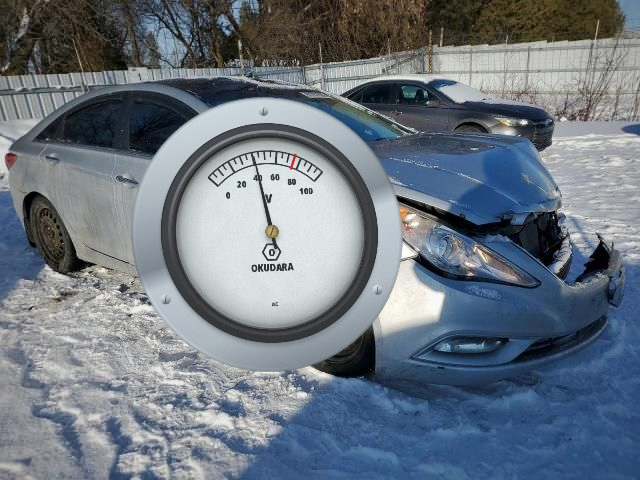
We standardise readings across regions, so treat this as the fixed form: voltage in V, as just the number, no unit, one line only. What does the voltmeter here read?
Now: 40
